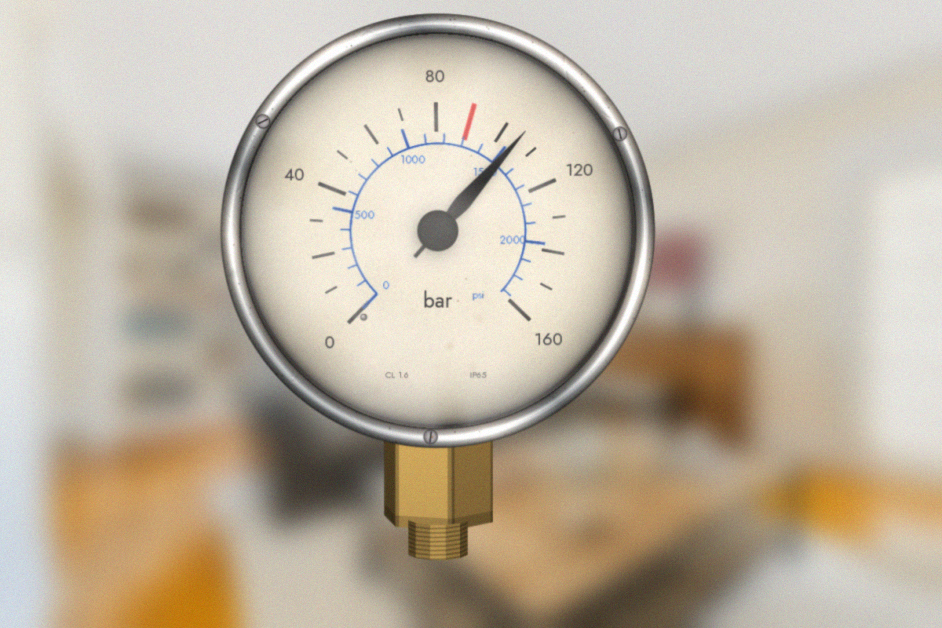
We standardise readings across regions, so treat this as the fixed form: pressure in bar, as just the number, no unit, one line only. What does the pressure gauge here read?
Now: 105
